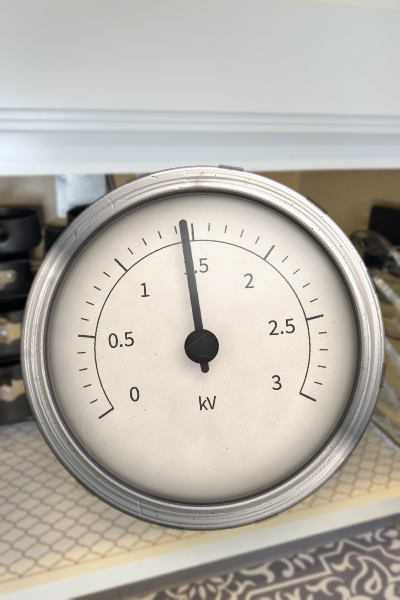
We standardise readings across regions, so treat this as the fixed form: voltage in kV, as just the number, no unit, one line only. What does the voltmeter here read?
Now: 1.45
